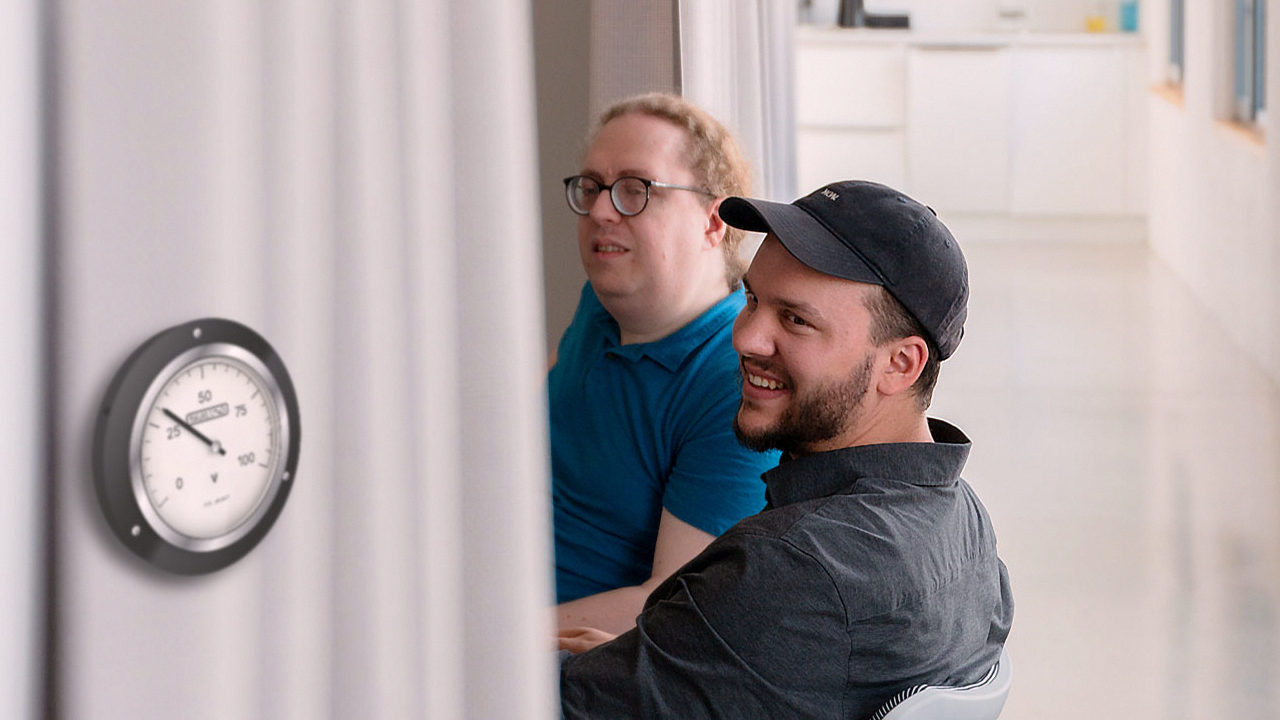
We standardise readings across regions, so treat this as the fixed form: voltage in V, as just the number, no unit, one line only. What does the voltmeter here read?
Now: 30
